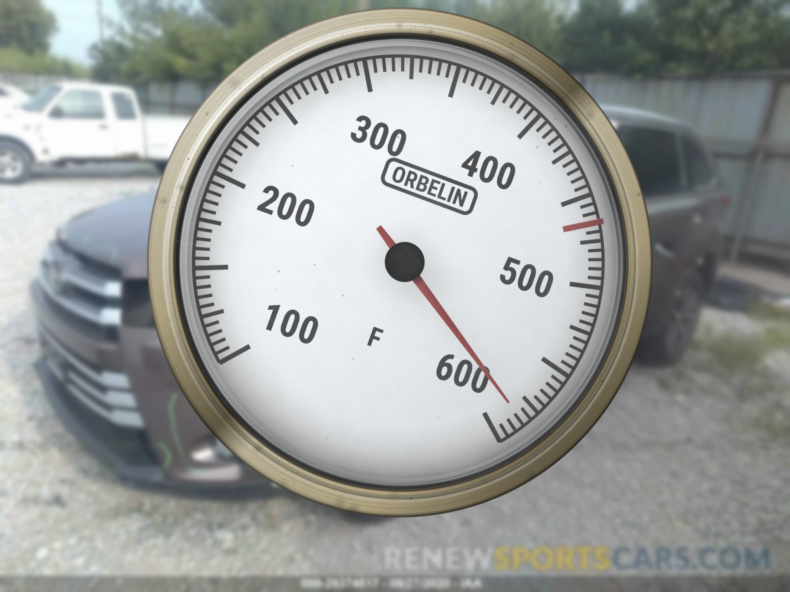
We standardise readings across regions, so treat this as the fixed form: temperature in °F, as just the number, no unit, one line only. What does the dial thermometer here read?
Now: 585
